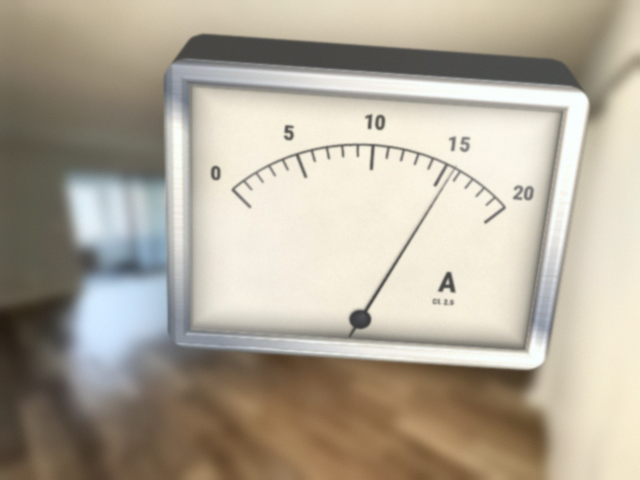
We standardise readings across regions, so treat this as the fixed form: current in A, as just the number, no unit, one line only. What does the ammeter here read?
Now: 15.5
